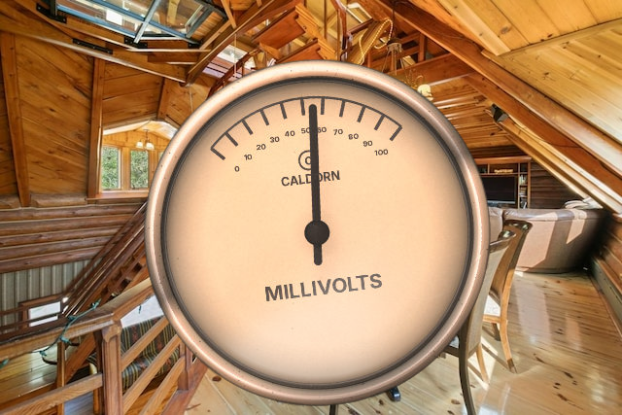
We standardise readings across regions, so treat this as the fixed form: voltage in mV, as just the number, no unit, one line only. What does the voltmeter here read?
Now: 55
